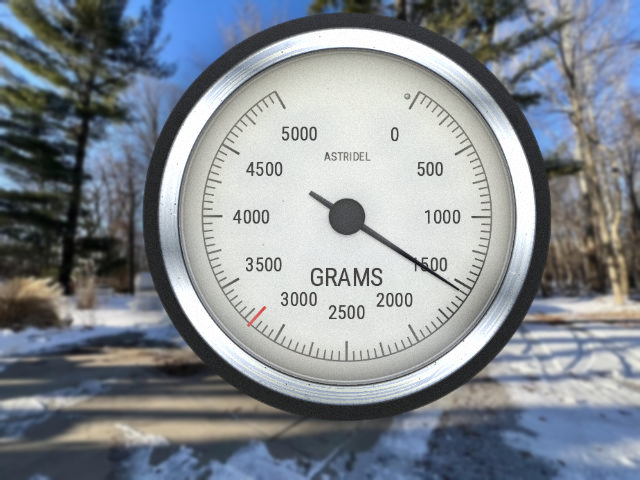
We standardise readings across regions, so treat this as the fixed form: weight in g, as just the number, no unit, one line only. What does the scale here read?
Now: 1550
